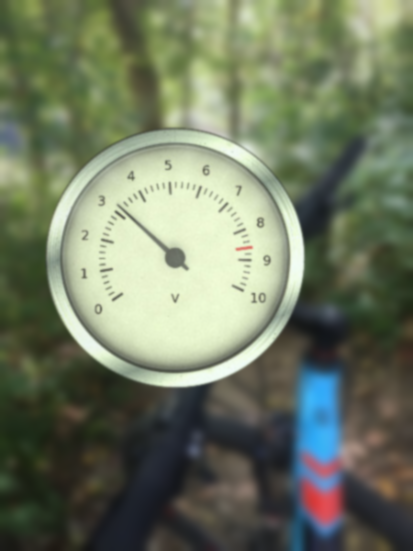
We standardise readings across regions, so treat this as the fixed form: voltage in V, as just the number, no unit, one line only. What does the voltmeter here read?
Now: 3.2
